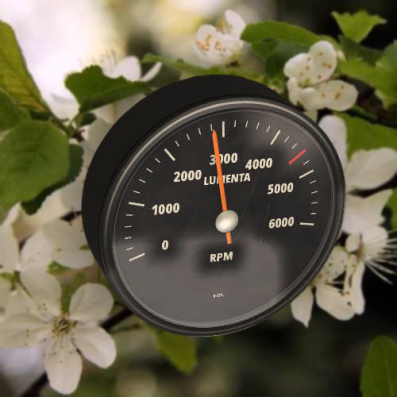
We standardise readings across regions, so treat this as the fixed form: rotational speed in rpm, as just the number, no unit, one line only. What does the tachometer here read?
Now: 2800
